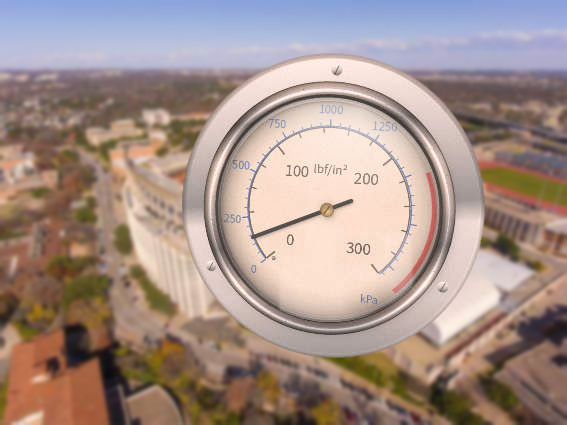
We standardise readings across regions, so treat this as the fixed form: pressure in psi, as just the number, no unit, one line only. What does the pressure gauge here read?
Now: 20
